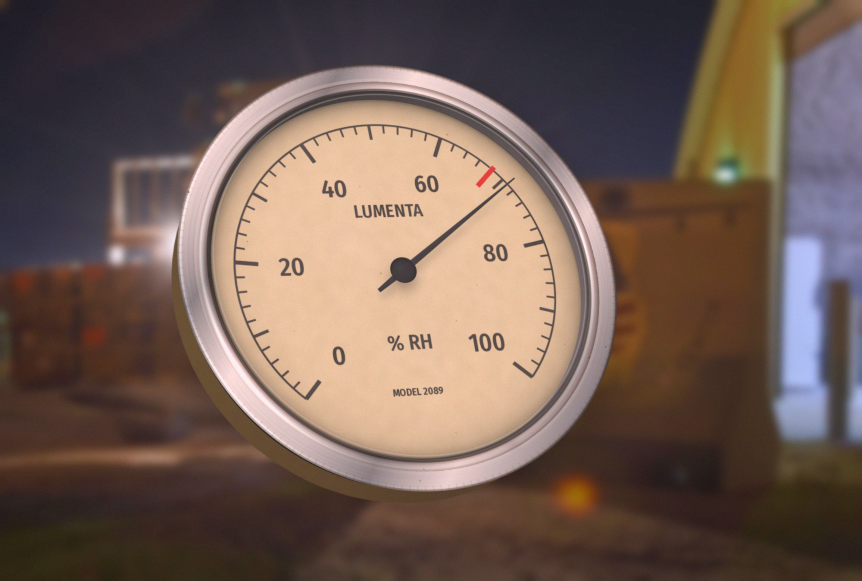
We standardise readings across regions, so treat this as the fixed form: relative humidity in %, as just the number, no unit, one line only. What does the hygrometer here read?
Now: 71
